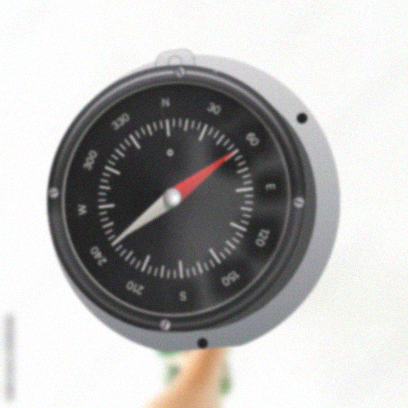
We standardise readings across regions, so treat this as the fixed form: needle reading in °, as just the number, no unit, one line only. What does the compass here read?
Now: 60
